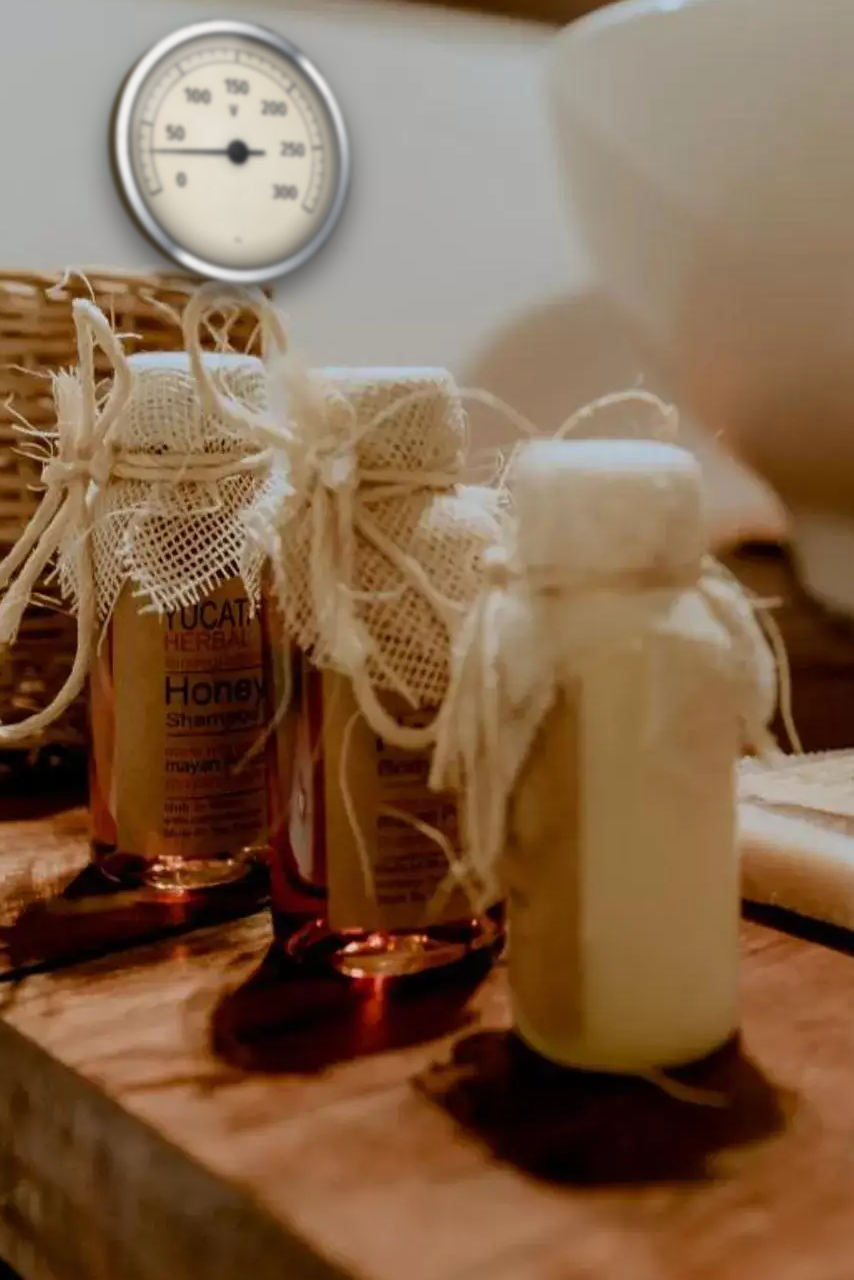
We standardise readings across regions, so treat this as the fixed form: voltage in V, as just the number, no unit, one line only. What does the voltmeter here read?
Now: 30
